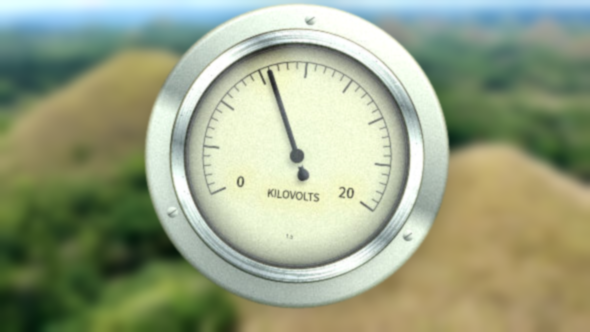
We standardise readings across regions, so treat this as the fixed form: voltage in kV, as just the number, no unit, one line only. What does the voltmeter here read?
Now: 8
